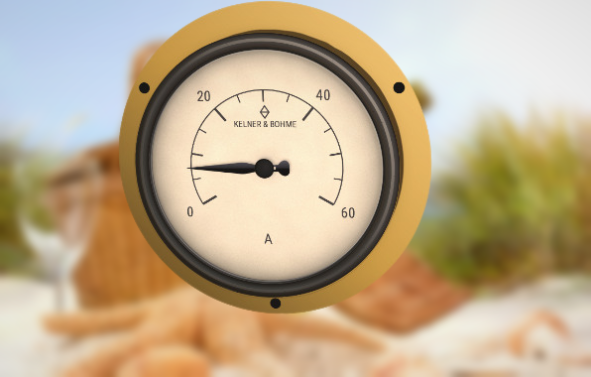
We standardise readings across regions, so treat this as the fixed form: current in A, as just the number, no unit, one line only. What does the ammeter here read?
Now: 7.5
